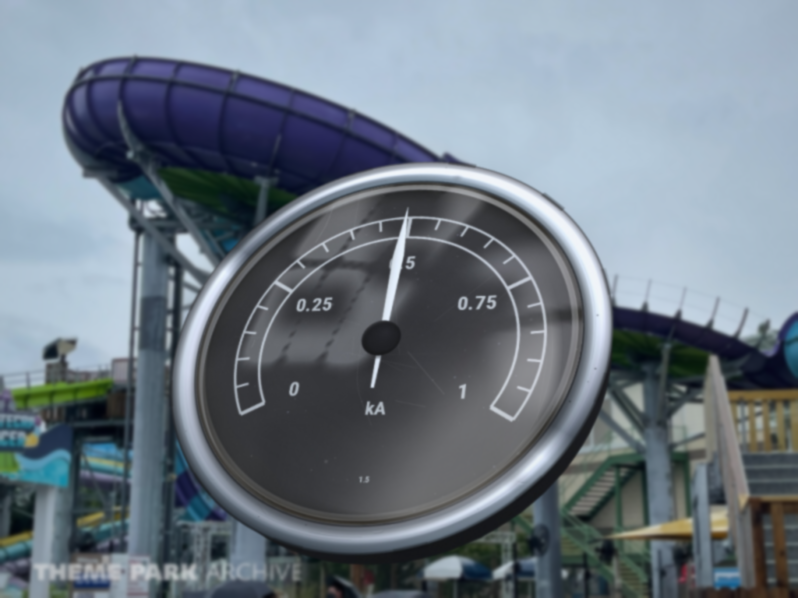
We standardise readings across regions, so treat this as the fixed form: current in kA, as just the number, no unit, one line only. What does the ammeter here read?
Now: 0.5
